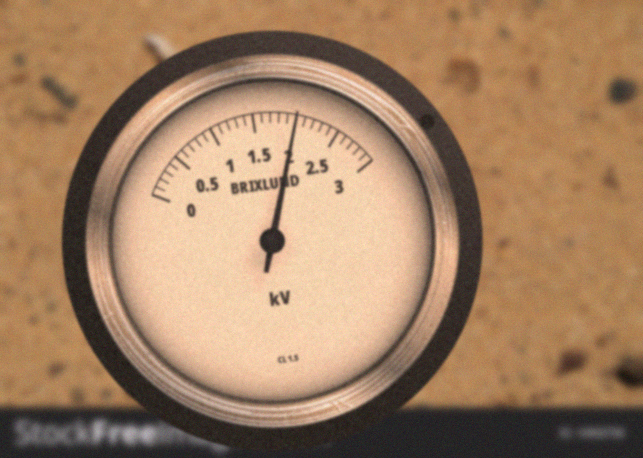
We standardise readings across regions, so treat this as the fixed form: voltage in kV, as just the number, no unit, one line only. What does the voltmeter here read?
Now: 2
